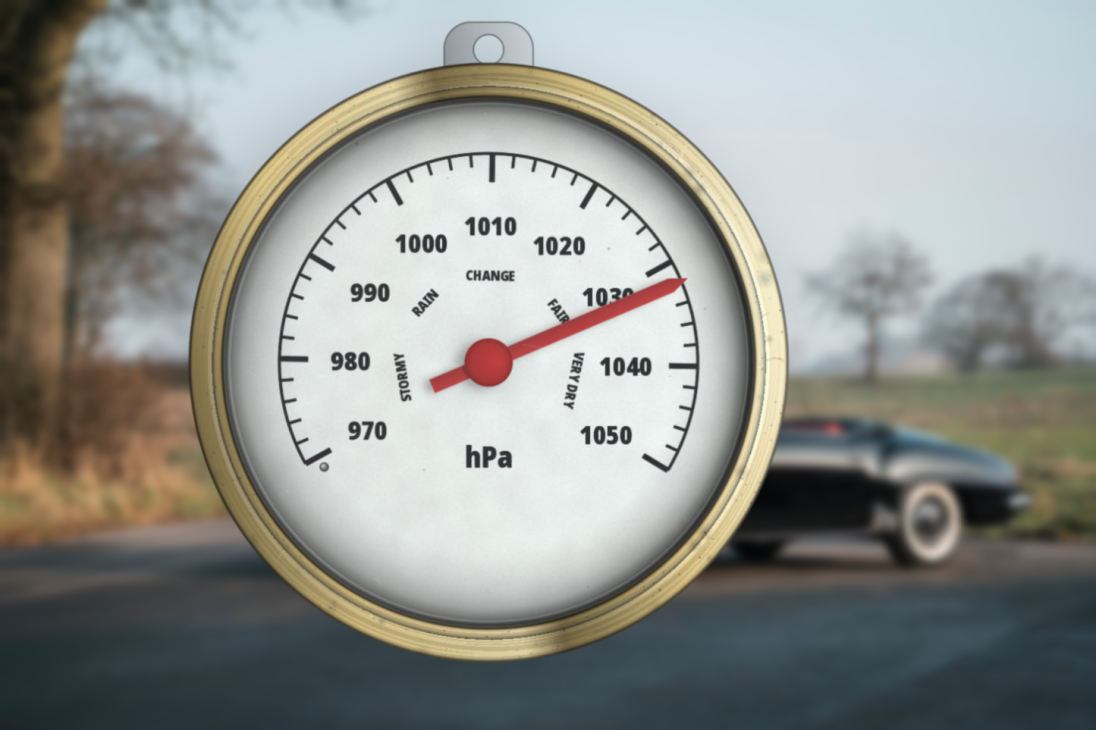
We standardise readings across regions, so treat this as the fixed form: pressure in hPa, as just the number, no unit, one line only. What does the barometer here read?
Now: 1032
